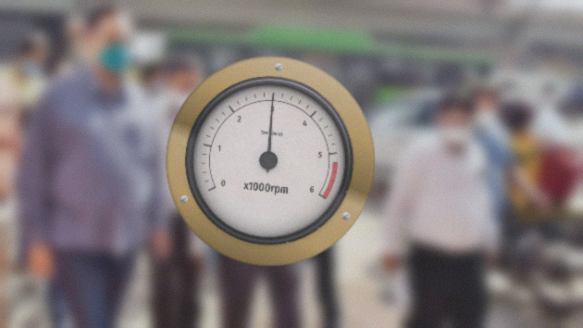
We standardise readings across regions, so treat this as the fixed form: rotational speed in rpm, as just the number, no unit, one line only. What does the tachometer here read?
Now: 3000
